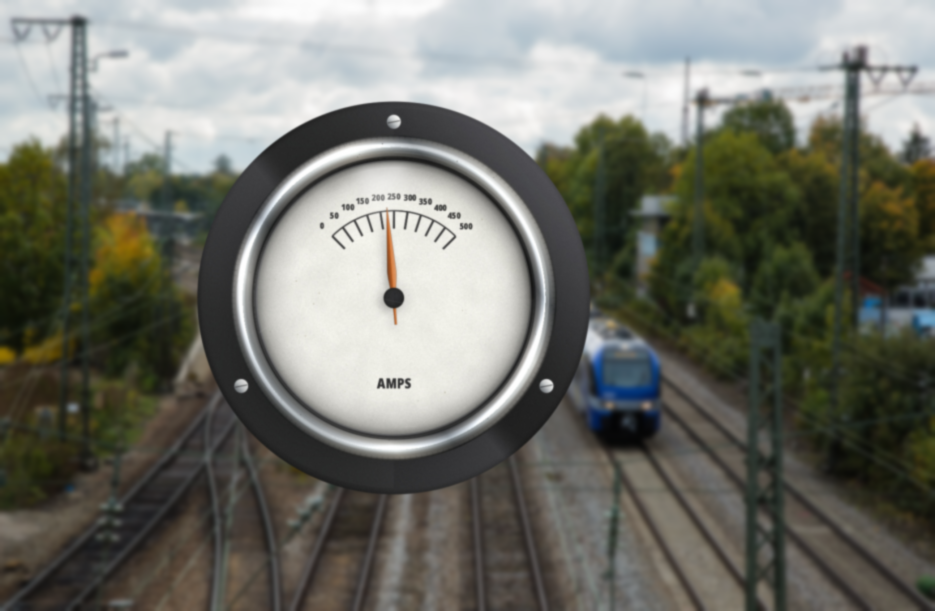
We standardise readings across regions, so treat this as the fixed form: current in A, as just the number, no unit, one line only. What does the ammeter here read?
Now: 225
